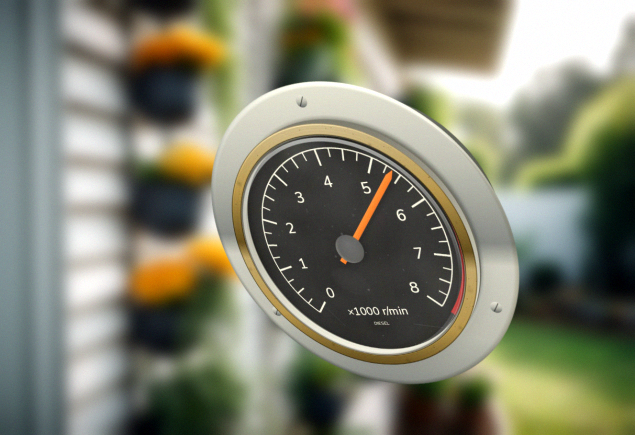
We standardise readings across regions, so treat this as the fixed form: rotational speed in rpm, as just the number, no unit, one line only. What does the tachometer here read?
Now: 5375
